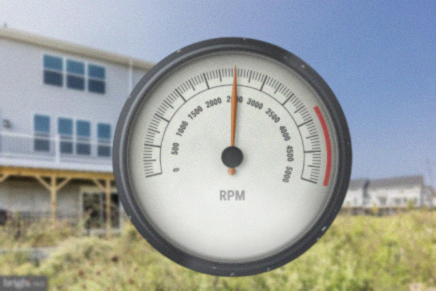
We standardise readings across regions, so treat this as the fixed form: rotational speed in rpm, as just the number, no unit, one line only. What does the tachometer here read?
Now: 2500
